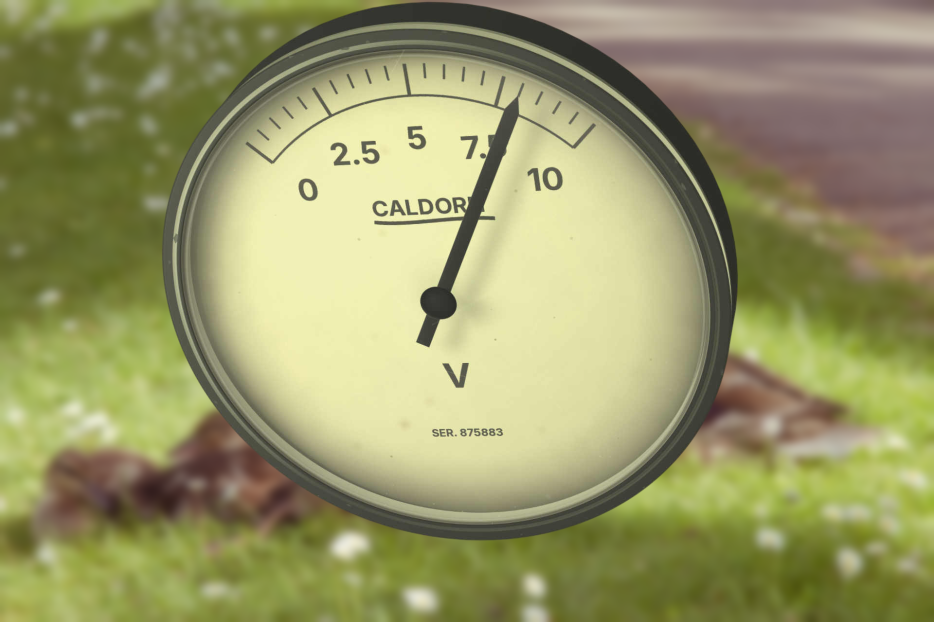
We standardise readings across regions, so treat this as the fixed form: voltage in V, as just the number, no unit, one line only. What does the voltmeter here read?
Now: 8
